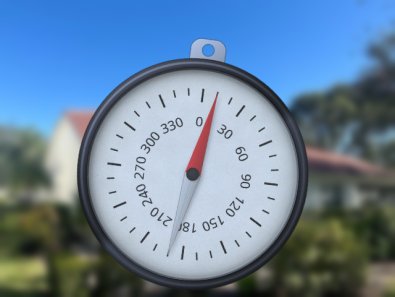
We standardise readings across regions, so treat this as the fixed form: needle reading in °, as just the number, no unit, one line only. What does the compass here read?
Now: 10
